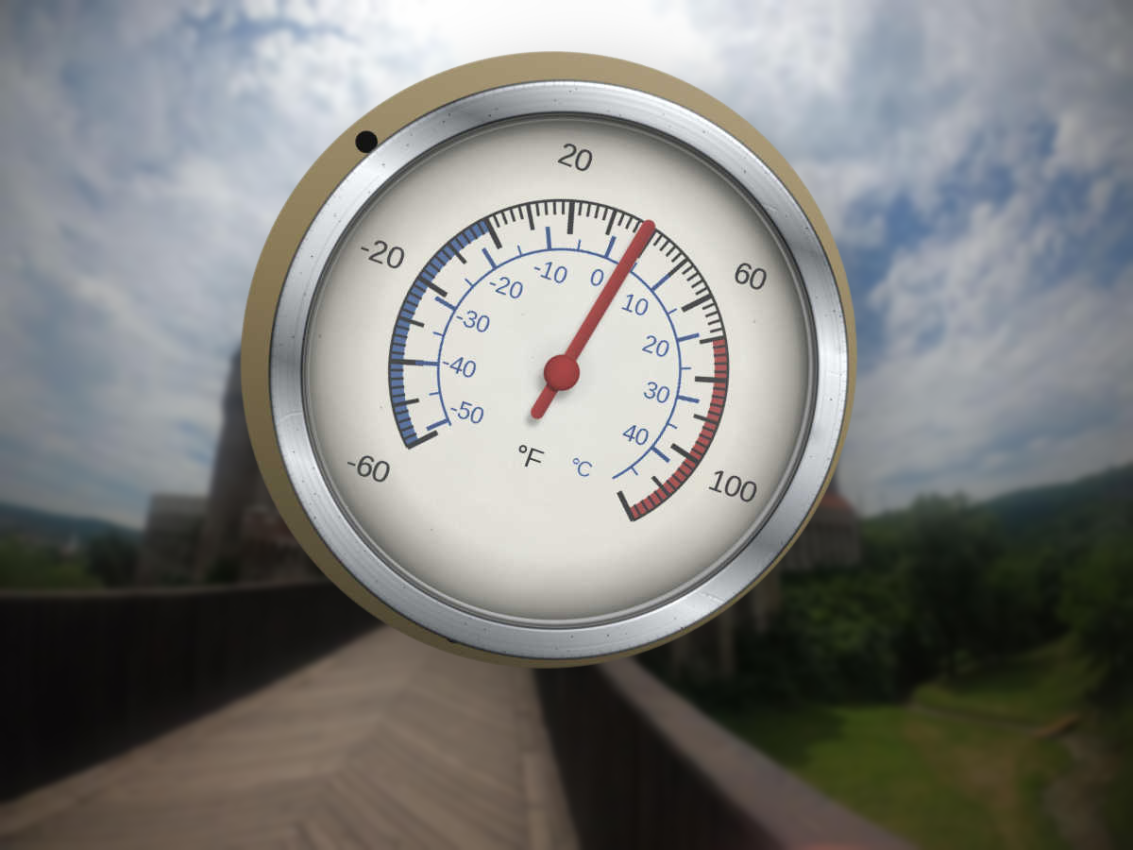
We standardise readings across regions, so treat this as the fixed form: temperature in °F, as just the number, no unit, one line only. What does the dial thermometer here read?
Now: 38
